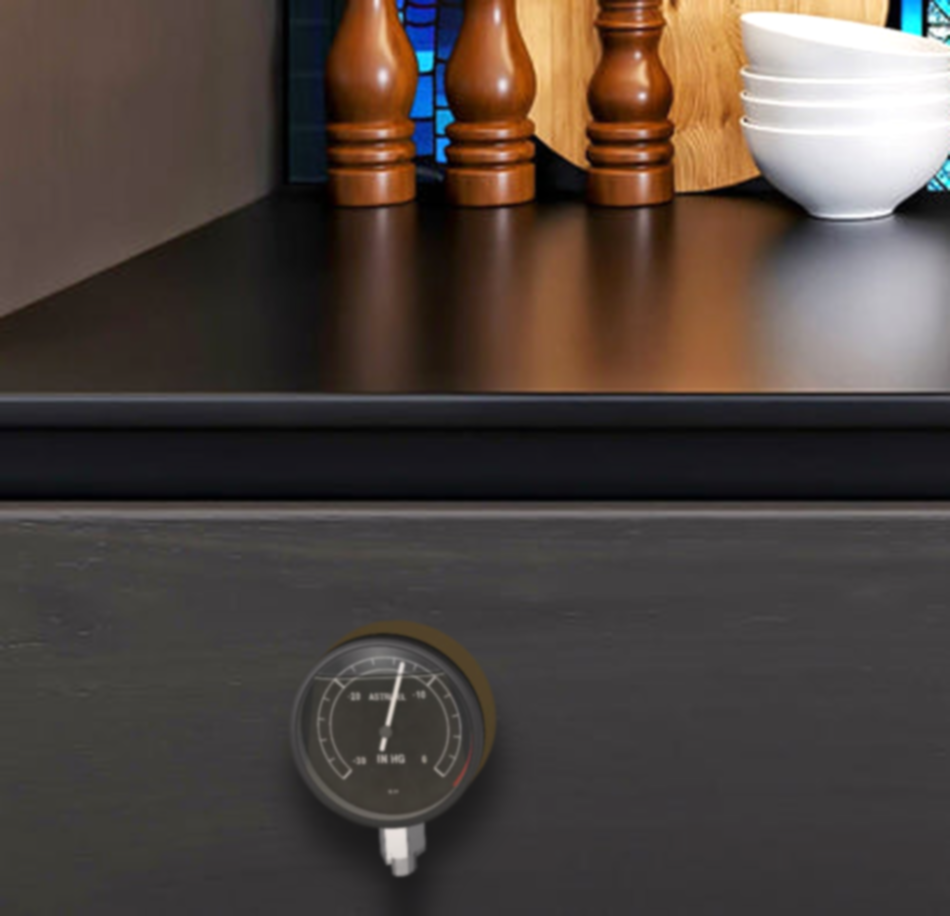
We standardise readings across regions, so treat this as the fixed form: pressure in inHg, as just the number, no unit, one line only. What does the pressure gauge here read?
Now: -13
